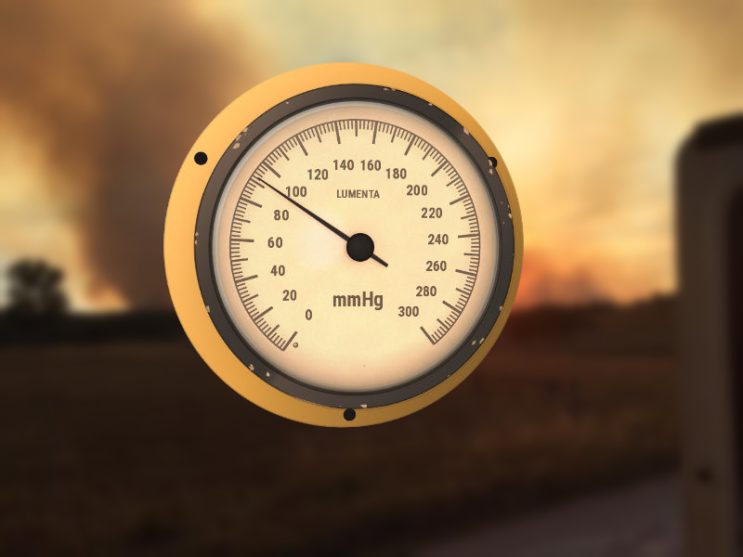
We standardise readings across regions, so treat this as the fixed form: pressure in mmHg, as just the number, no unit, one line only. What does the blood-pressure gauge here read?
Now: 92
